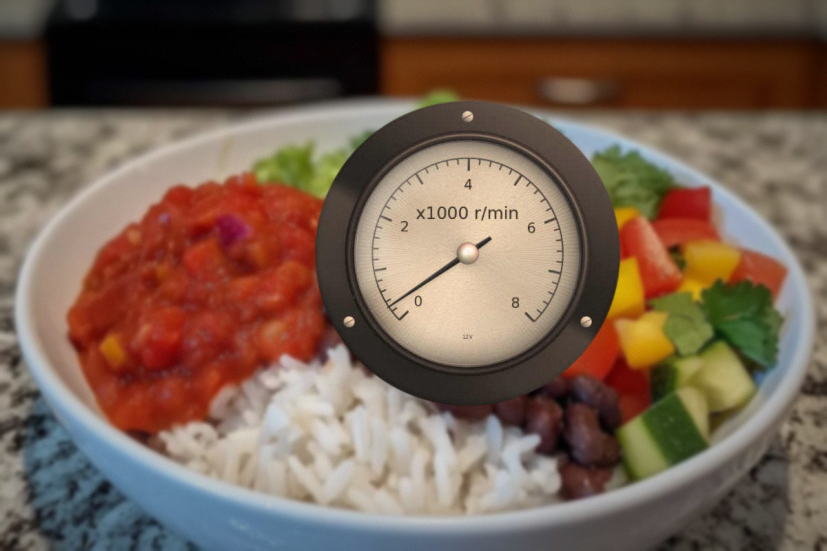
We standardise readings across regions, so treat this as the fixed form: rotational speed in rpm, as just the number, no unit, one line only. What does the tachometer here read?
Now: 300
